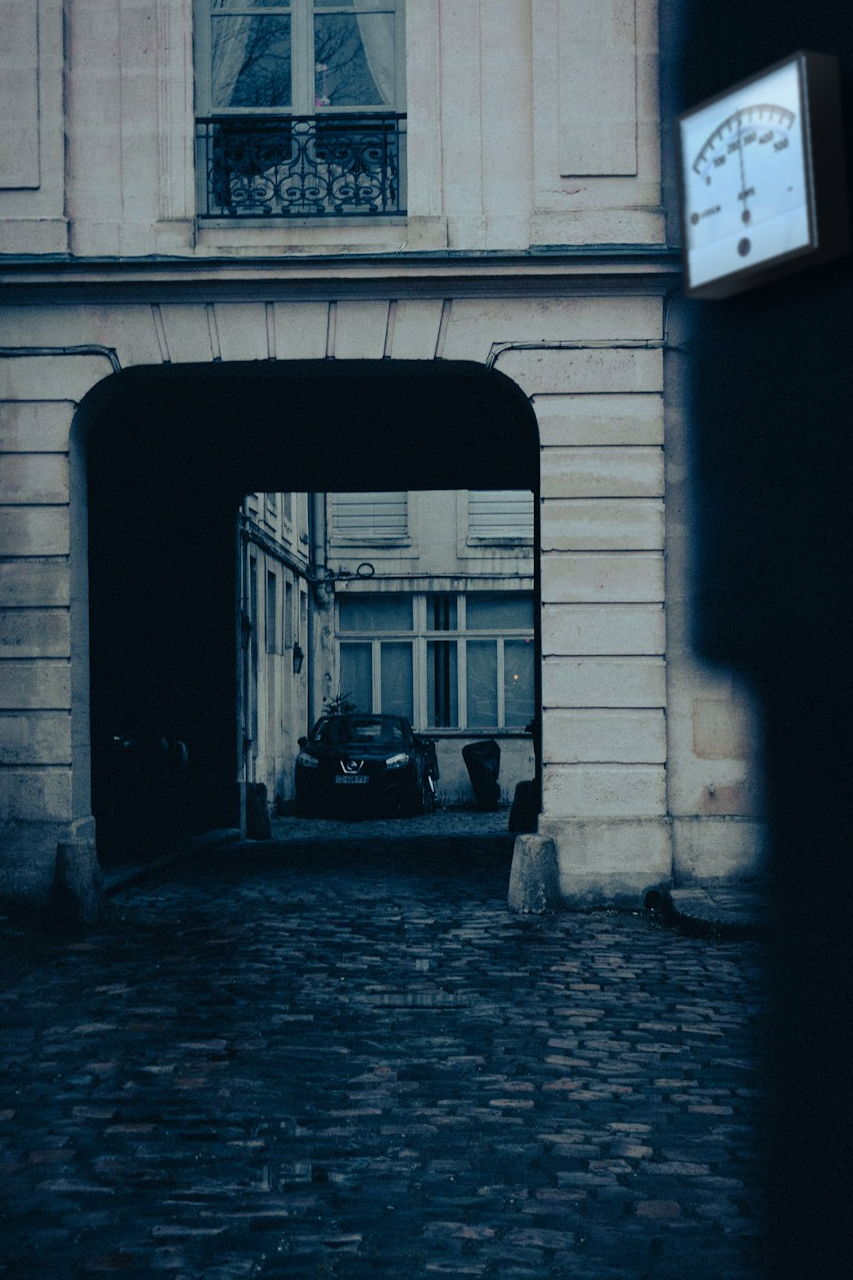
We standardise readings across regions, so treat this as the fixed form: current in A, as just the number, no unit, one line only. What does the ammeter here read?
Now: 250
